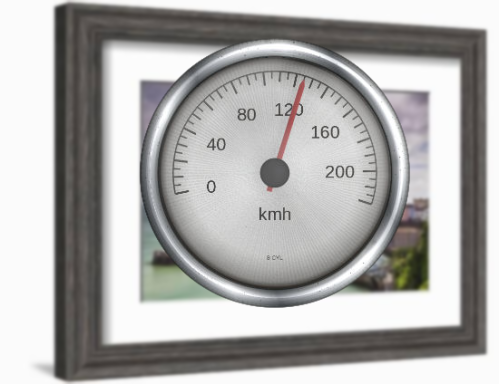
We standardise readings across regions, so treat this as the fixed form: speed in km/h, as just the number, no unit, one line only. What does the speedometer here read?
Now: 125
